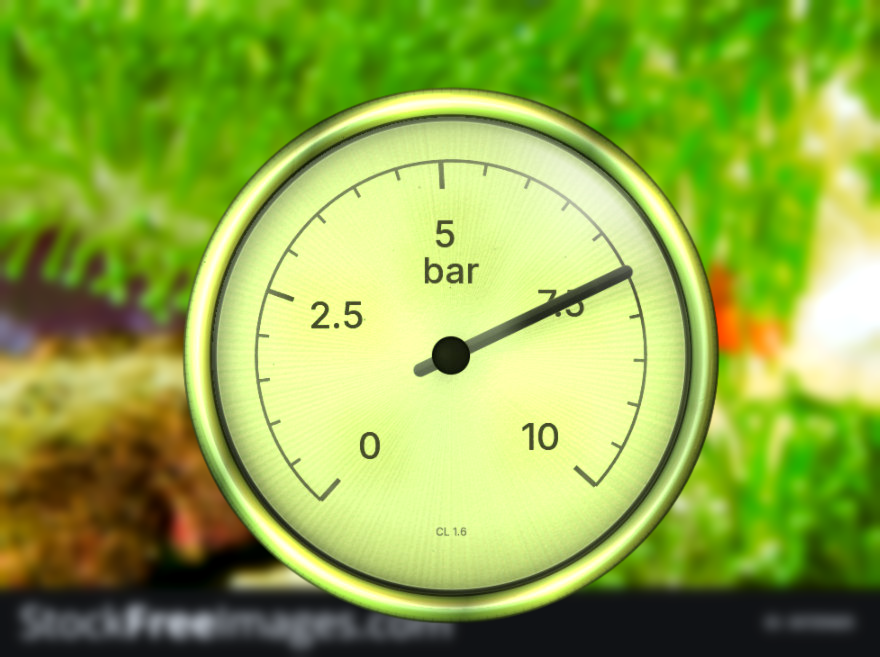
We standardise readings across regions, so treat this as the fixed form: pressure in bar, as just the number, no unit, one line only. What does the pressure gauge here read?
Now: 7.5
